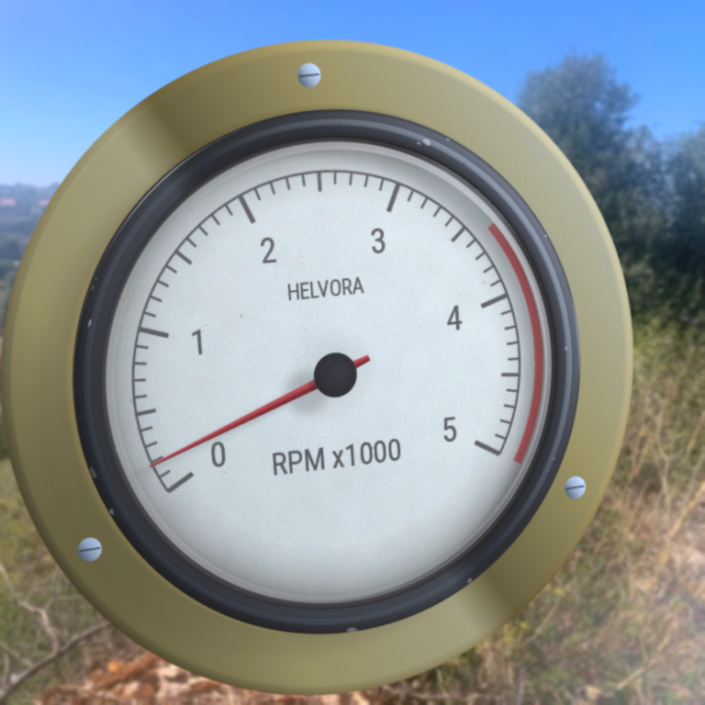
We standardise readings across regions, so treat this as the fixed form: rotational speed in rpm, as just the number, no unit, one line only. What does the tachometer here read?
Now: 200
